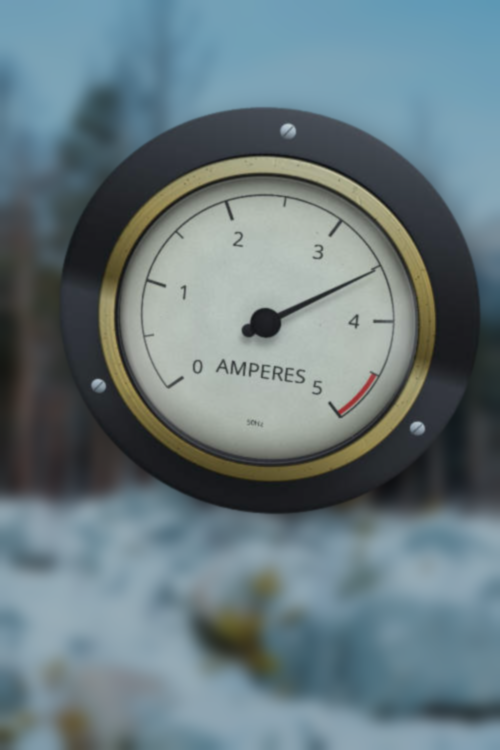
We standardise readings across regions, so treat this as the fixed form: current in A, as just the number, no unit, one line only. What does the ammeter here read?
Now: 3.5
